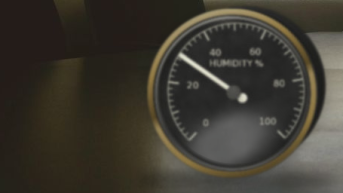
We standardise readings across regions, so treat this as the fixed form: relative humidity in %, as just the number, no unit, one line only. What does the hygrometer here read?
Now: 30
